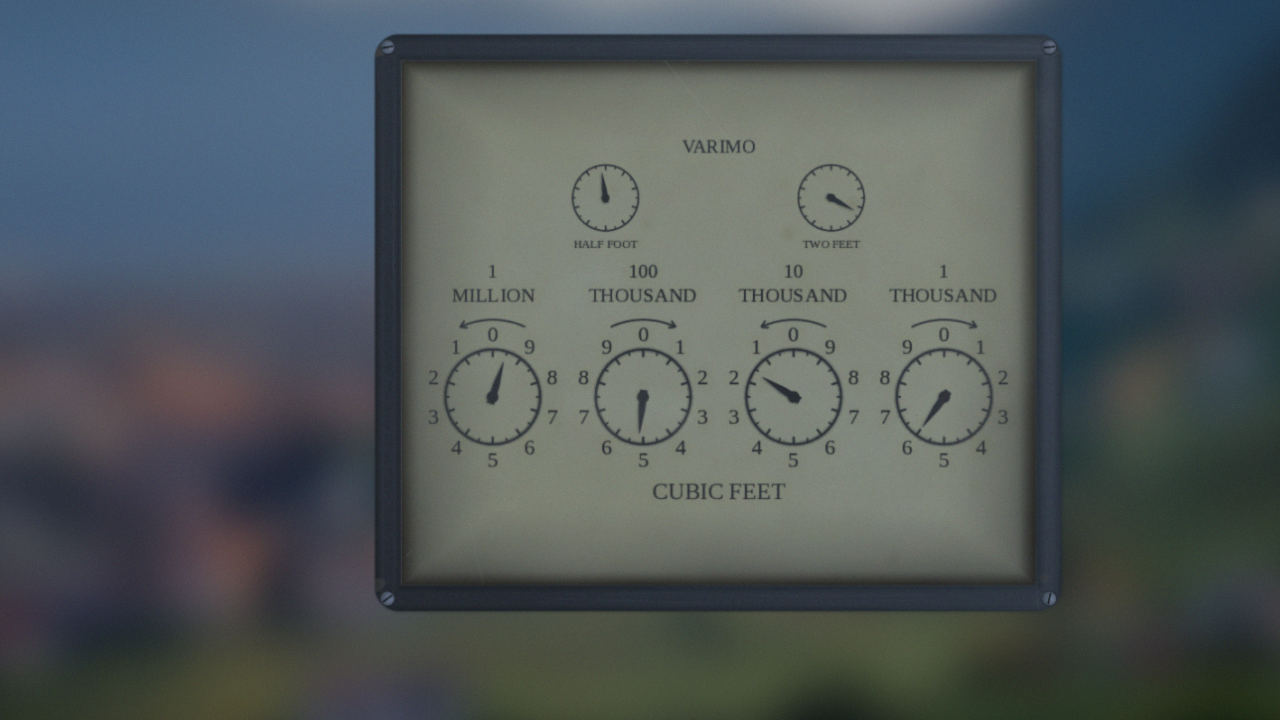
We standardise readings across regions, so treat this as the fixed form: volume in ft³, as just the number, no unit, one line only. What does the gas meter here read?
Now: 951600
